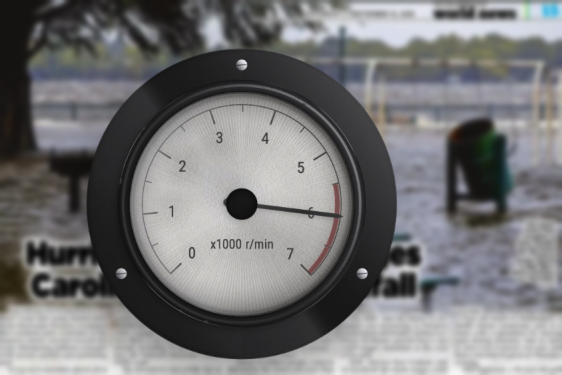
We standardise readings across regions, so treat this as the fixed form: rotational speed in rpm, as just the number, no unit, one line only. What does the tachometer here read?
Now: 6000
